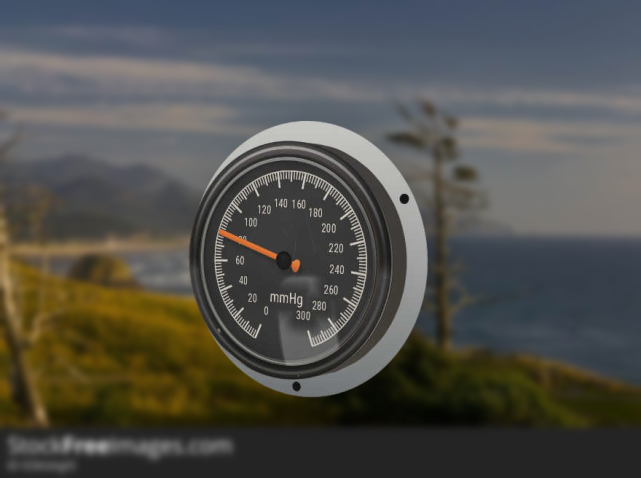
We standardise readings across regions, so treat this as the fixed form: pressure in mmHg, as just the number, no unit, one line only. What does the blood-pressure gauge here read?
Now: 80
